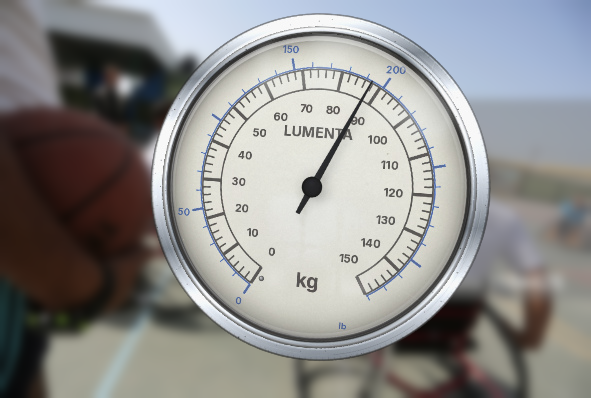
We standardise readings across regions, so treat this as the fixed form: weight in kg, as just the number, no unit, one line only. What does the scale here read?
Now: 88
